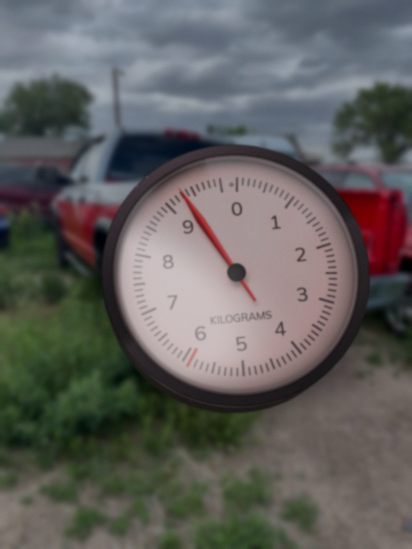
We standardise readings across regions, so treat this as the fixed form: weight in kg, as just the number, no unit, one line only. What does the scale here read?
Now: 9.3
